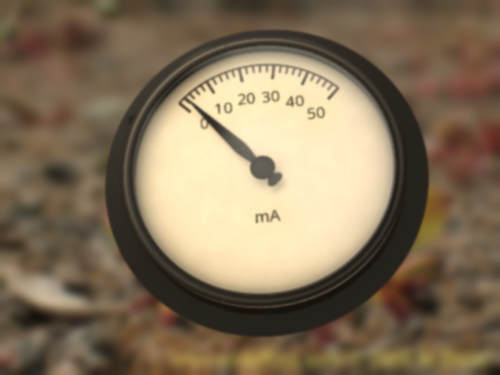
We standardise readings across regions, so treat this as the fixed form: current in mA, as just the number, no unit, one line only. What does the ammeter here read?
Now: 2
